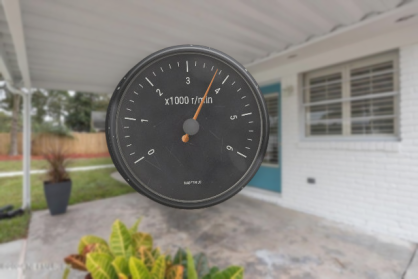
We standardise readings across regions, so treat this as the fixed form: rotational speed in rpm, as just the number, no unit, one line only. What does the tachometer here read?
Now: 3700
